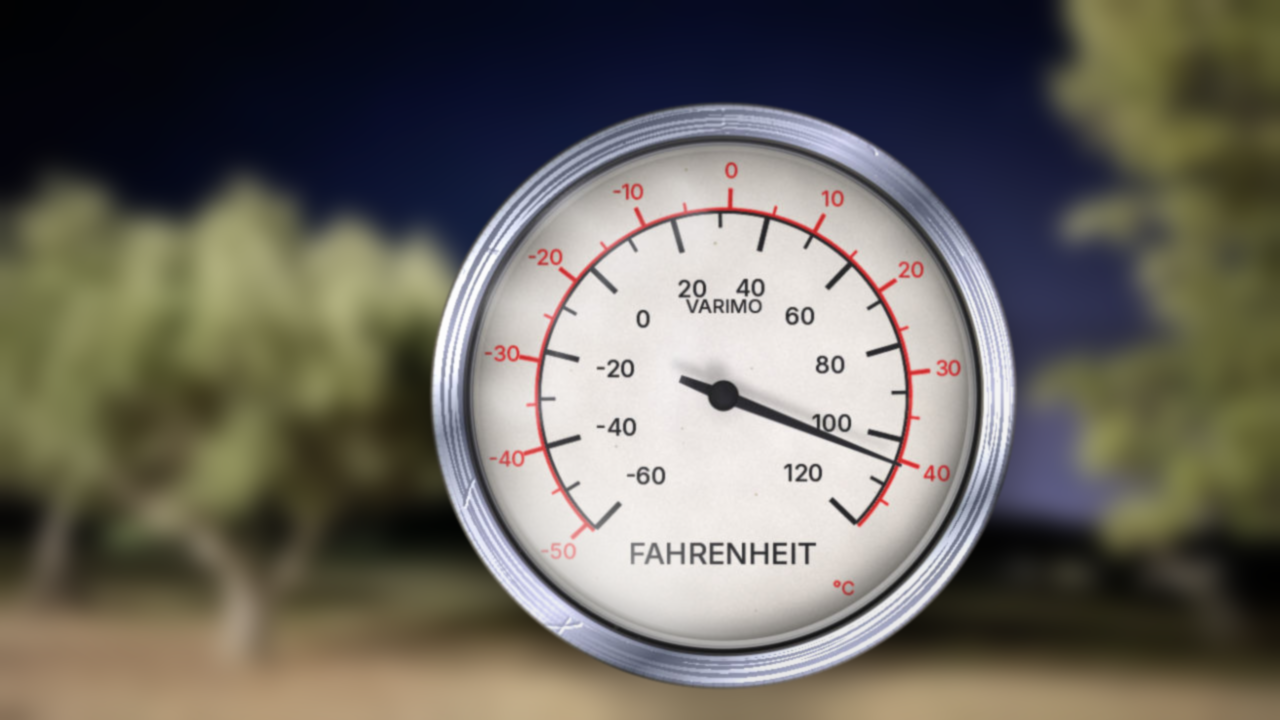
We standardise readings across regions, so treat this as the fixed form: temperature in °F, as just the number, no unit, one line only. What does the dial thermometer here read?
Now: 105
